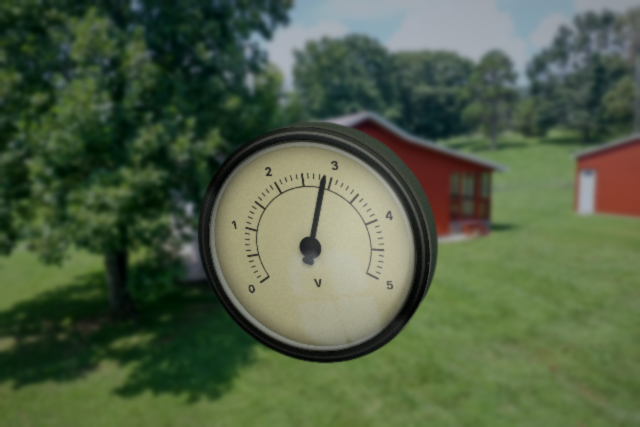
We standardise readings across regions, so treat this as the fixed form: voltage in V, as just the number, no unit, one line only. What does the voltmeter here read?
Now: 2.9
